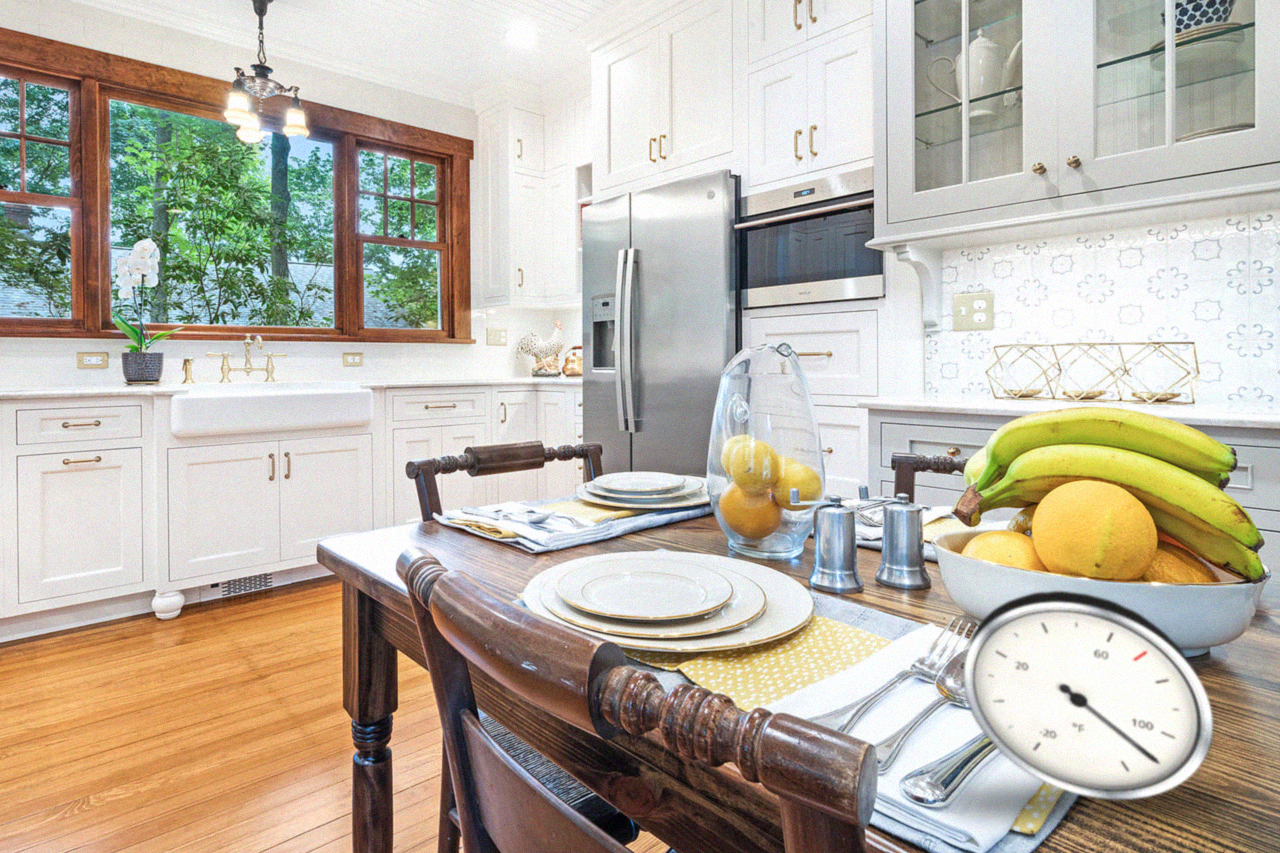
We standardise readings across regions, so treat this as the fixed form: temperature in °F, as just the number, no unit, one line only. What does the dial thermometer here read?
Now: 110
